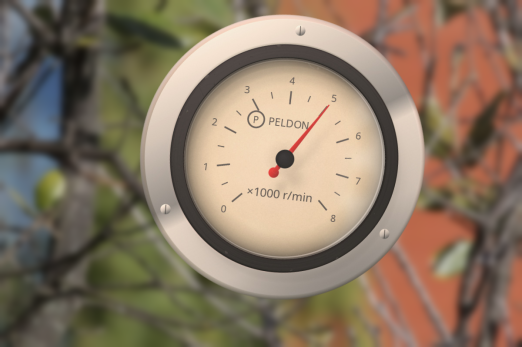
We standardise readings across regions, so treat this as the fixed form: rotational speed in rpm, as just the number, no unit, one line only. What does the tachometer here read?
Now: 5000
